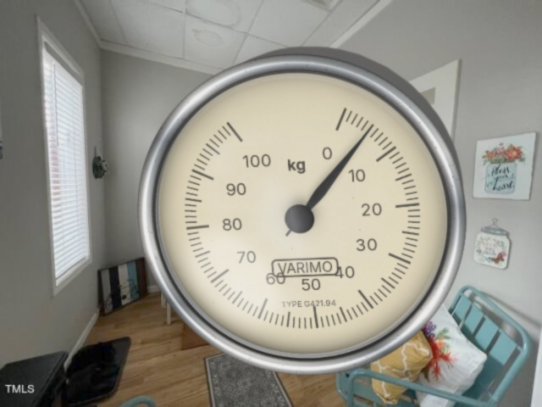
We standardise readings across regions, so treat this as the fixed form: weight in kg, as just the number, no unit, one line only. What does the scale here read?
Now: 5
